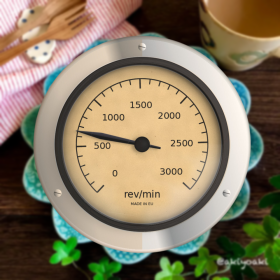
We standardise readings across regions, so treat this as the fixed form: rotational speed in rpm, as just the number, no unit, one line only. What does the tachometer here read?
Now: 650
